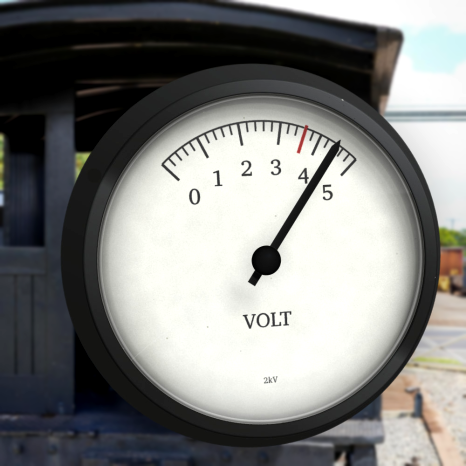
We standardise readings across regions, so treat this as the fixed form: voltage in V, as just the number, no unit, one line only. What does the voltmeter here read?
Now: 4.4
